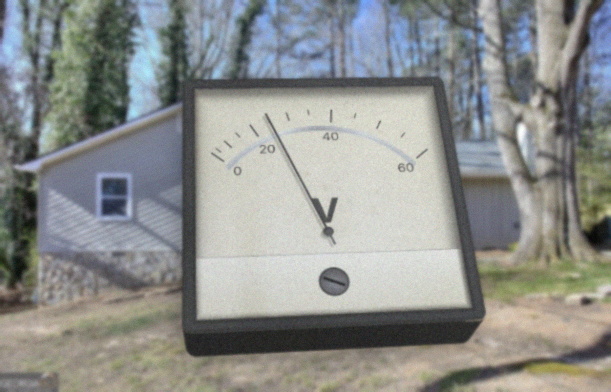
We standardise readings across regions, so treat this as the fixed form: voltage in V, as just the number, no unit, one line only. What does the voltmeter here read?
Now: 25
